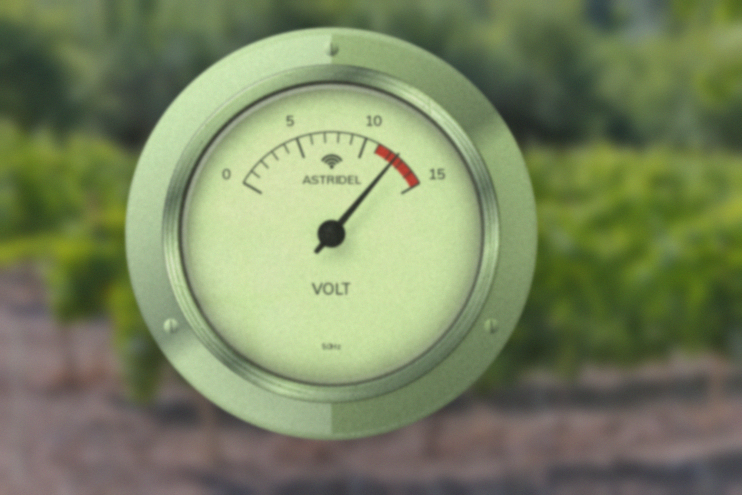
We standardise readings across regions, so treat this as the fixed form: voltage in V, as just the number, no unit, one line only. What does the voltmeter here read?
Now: 12.5
